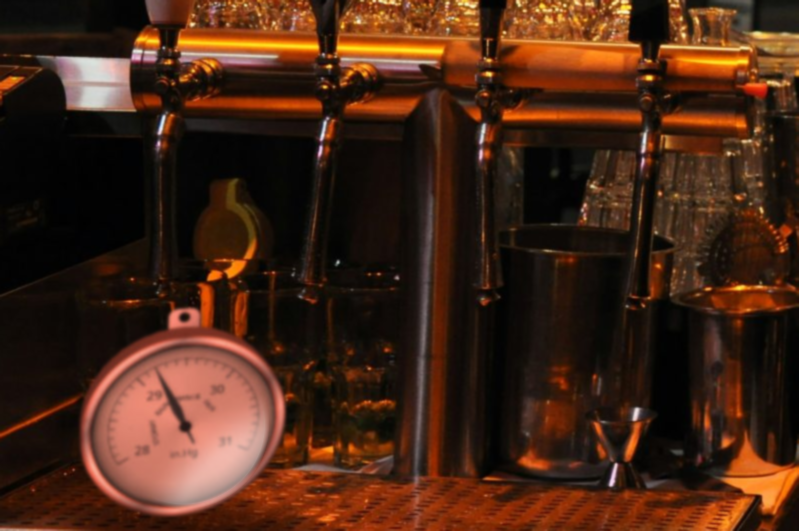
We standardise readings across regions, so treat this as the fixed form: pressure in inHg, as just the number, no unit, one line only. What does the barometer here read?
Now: 29.2
